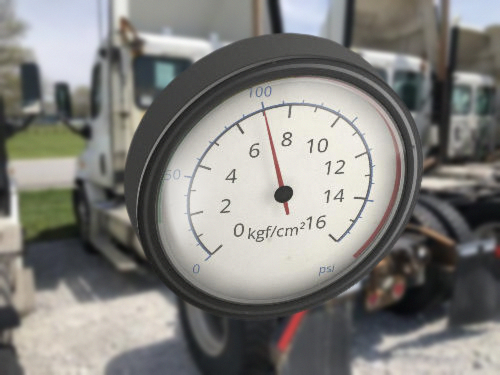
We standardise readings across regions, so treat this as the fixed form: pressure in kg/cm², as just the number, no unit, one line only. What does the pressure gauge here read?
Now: 7
